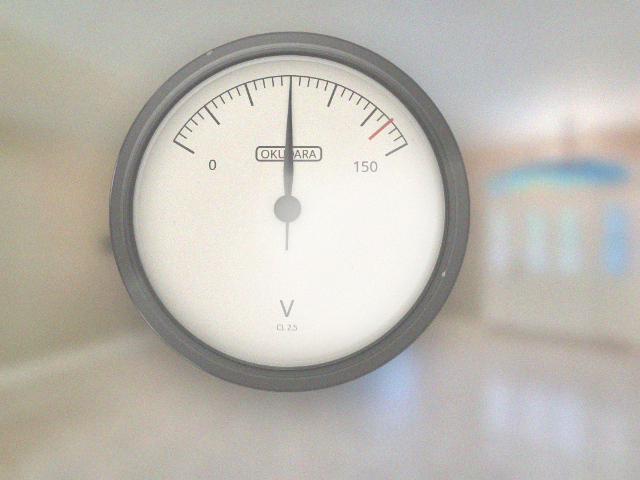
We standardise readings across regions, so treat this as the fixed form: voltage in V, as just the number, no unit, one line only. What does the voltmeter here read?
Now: 75
